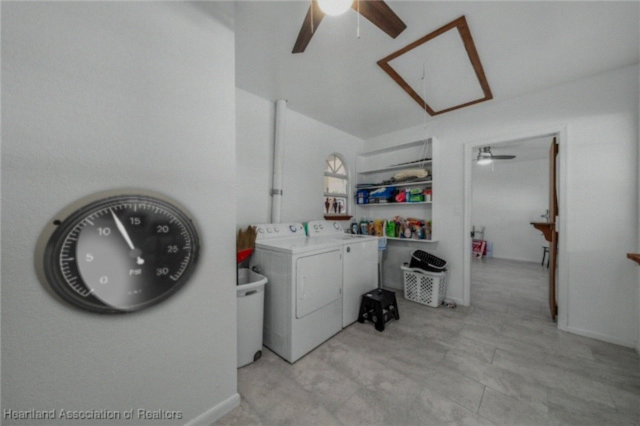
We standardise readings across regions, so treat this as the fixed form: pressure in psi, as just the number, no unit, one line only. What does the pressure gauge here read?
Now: 12.5
